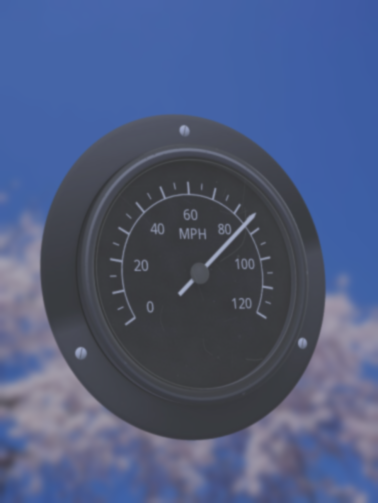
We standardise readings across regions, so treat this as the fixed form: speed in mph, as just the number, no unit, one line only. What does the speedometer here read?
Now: 85
